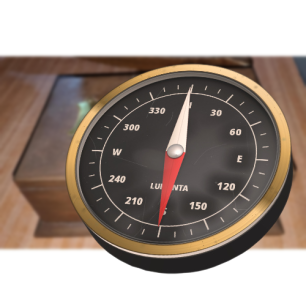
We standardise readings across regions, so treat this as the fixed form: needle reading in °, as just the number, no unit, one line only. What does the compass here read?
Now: 180
